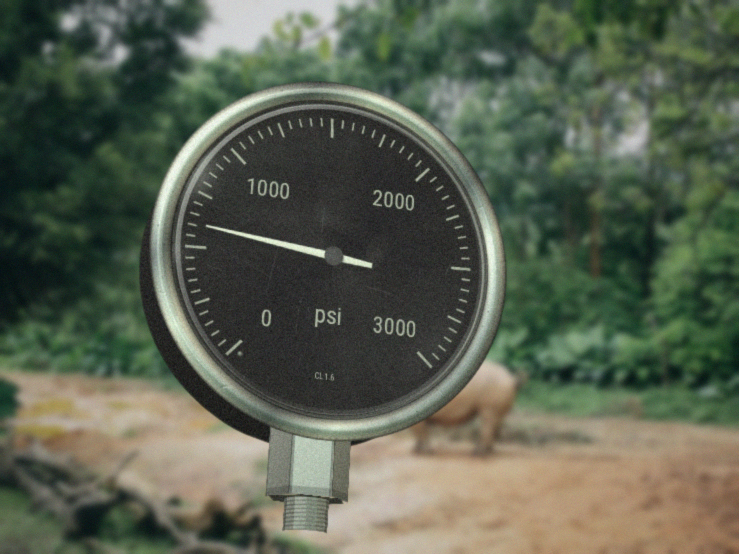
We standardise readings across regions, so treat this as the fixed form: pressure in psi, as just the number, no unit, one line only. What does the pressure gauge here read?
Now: 600
